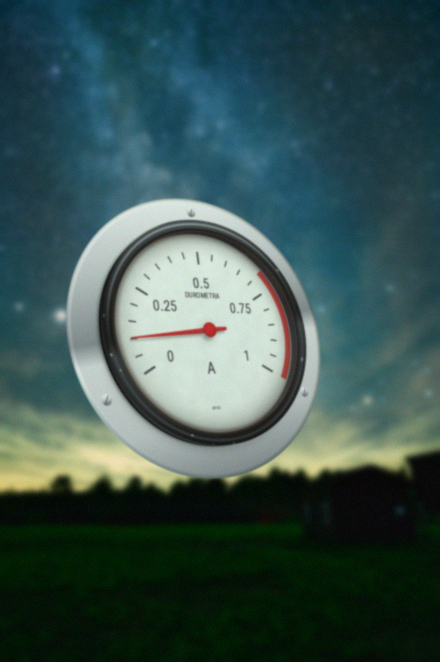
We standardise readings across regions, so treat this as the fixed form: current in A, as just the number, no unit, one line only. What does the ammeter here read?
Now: 0.1
